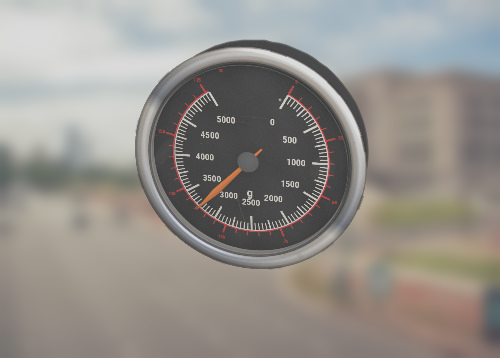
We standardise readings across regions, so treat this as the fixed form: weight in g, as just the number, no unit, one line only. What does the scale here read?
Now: 3250
